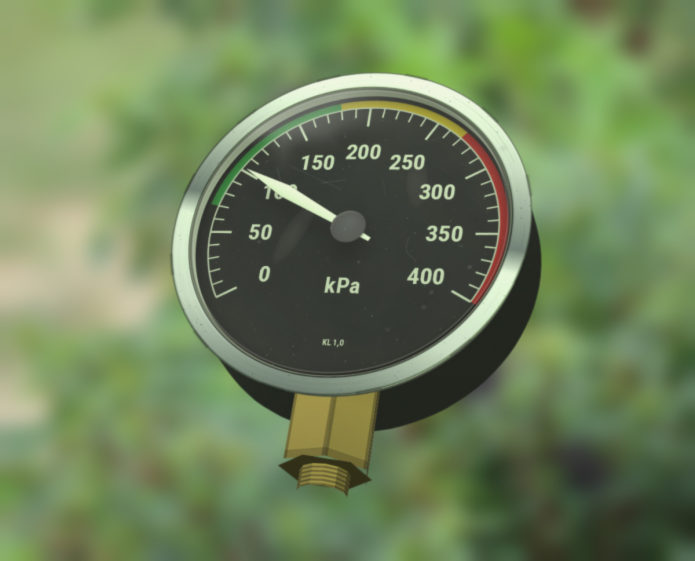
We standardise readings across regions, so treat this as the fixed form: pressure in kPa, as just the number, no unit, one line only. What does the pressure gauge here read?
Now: 100
